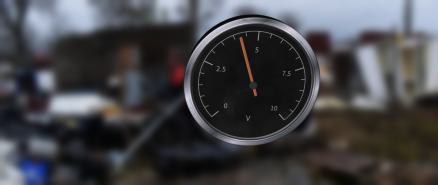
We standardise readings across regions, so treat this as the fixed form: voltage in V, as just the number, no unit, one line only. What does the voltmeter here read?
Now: 4.25
